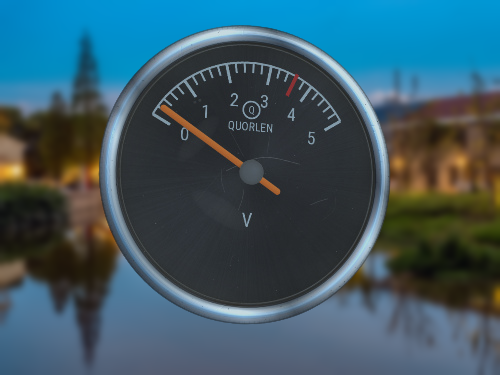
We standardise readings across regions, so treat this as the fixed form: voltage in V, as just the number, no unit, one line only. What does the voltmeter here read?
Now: 0.2
